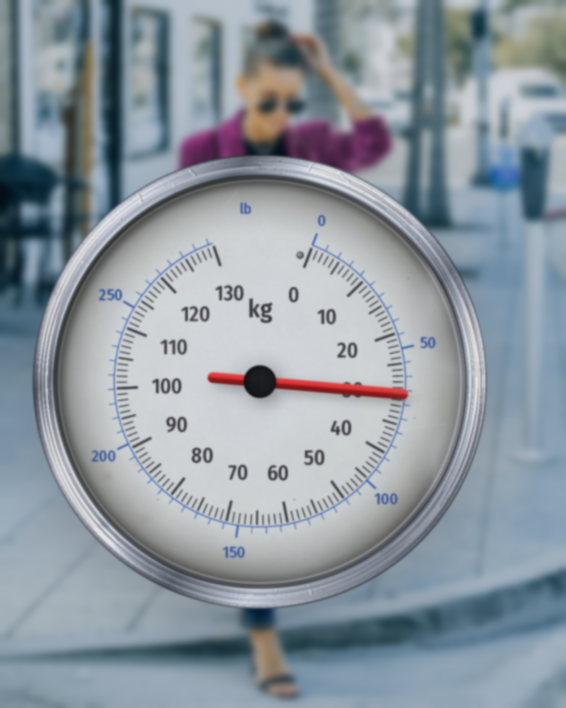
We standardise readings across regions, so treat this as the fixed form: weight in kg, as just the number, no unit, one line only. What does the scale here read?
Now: 30
